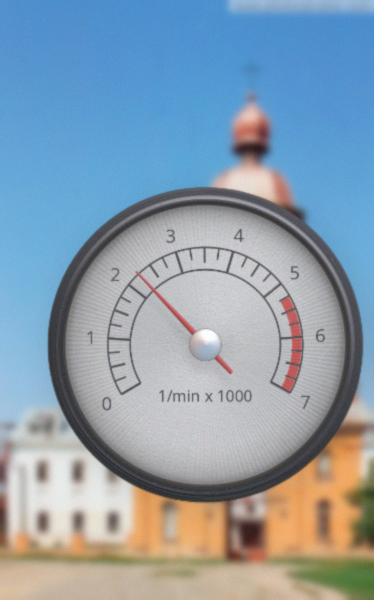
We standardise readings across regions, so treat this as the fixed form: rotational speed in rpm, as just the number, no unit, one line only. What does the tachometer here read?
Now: 2250
